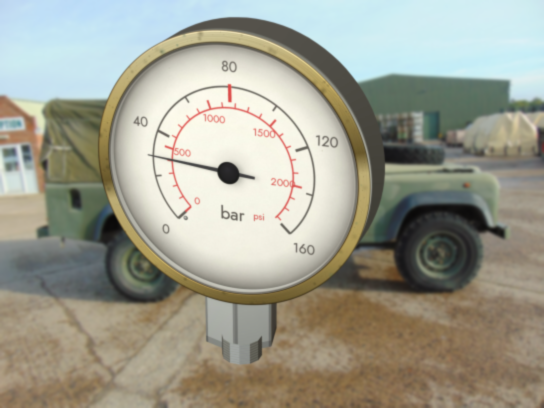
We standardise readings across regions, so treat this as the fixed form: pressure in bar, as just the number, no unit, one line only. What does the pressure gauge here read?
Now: 30
